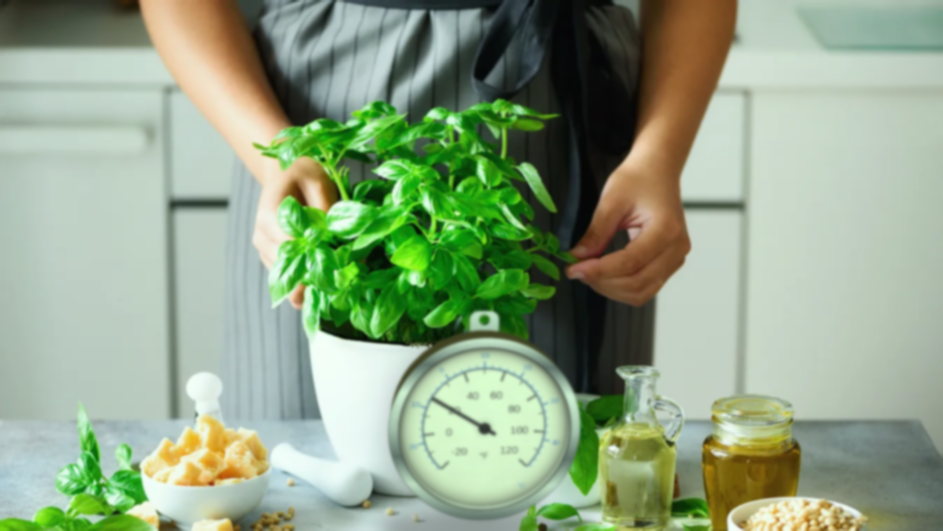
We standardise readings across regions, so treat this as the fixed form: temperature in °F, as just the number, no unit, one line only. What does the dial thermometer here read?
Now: 20
